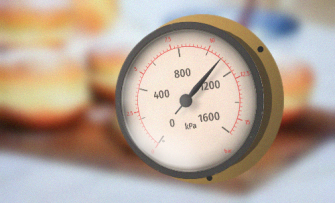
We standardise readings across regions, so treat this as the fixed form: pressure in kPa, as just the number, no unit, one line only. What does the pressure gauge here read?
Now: 1100
